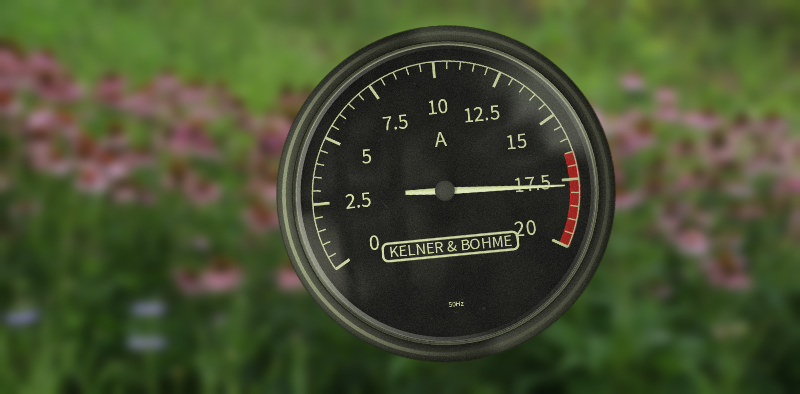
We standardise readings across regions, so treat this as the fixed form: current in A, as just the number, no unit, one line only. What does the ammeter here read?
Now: 17.75
